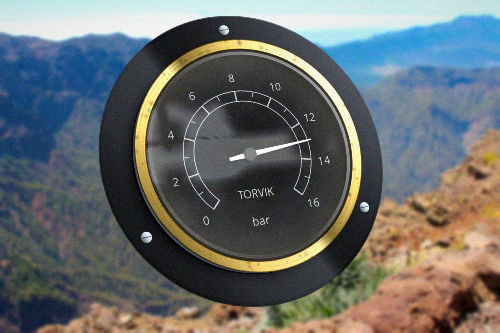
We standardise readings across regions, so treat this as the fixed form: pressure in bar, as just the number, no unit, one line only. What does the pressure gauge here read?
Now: 13
